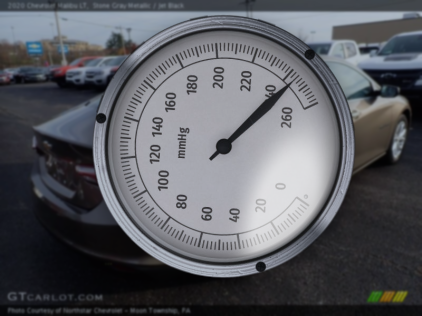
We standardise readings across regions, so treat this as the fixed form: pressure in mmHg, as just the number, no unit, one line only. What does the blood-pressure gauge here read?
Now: 244
